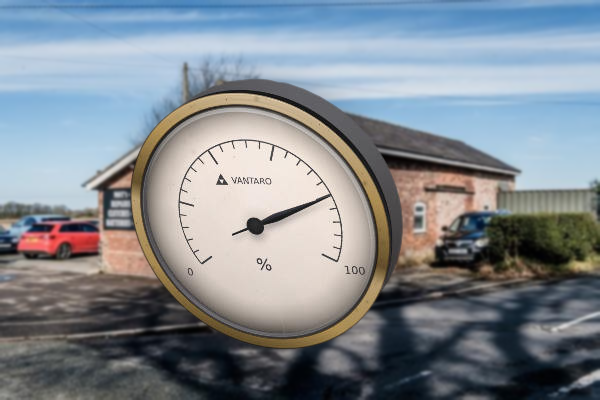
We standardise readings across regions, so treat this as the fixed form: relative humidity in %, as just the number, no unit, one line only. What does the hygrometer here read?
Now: 80
